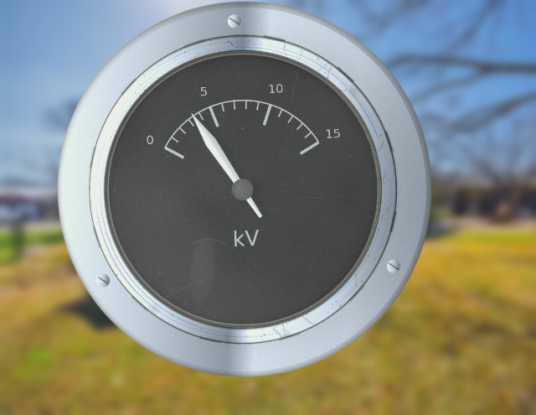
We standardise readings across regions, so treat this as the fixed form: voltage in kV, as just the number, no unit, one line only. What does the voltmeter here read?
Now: 3.5
